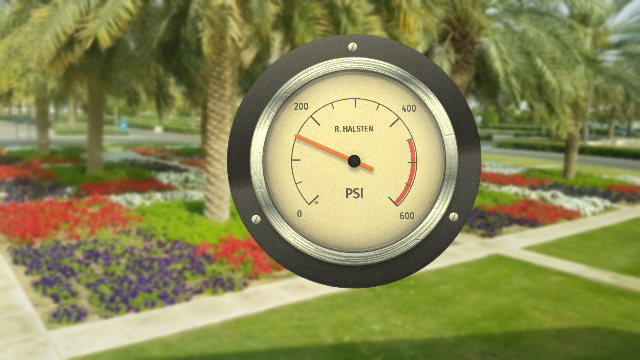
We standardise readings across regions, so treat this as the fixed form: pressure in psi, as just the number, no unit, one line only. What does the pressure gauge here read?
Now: 150
